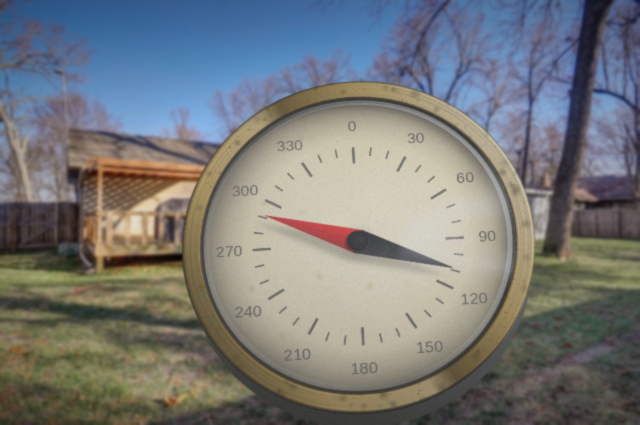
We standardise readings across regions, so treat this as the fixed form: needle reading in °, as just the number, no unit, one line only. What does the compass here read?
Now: 290
